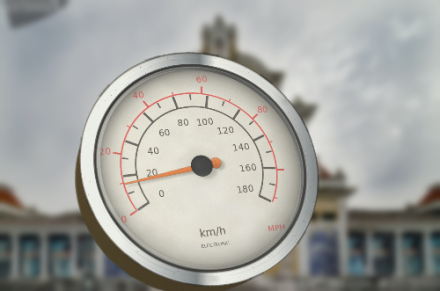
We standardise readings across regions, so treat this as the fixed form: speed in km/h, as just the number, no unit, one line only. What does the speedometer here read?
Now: 15
